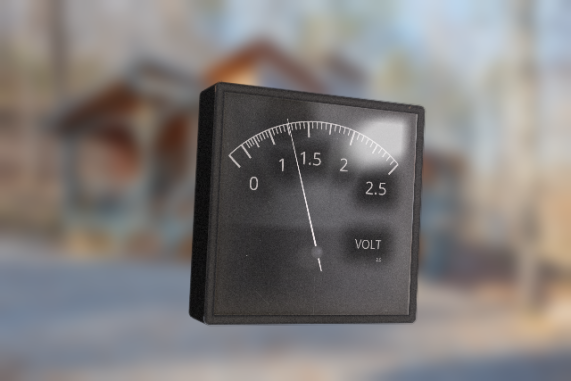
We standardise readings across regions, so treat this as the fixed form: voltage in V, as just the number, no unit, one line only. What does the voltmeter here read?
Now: 1.25
